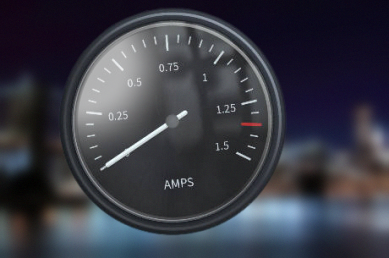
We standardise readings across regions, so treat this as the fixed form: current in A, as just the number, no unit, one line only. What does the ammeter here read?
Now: 0
